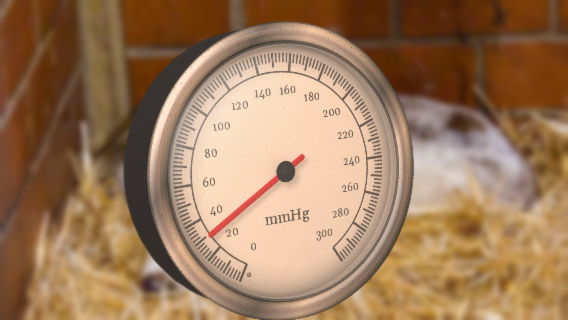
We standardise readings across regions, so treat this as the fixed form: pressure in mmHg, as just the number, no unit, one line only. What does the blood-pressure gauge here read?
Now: 30
